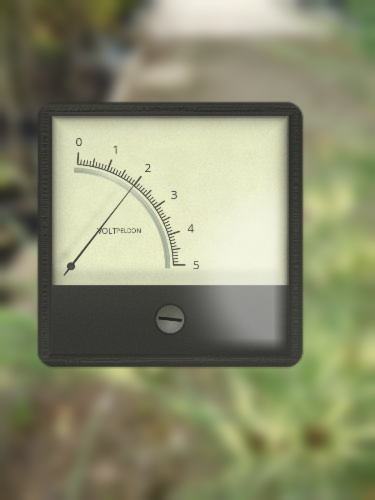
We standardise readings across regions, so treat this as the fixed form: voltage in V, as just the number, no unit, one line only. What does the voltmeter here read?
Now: 2
